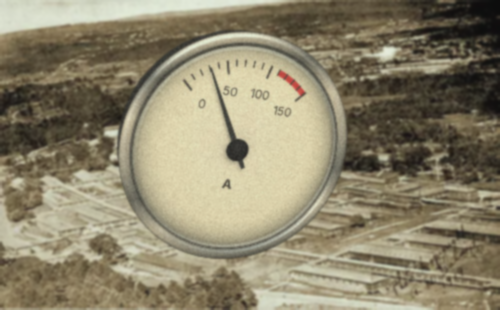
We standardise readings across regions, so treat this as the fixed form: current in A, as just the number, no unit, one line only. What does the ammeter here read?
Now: 30
